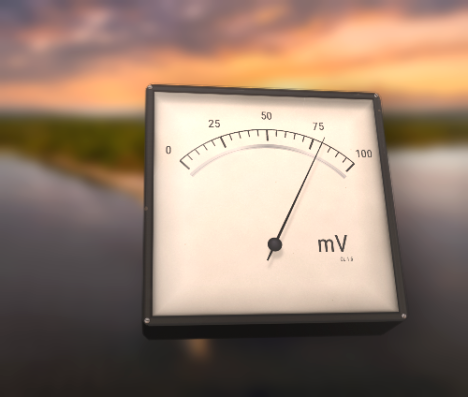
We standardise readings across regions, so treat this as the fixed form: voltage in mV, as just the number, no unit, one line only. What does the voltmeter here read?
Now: 80
